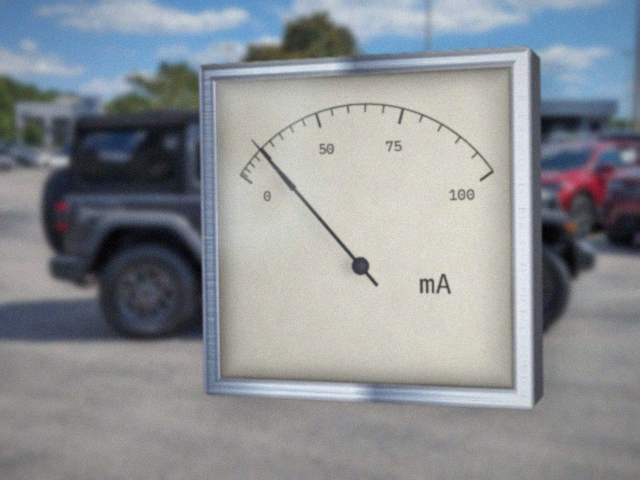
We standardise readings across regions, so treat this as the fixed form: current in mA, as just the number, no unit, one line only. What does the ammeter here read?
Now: 25
